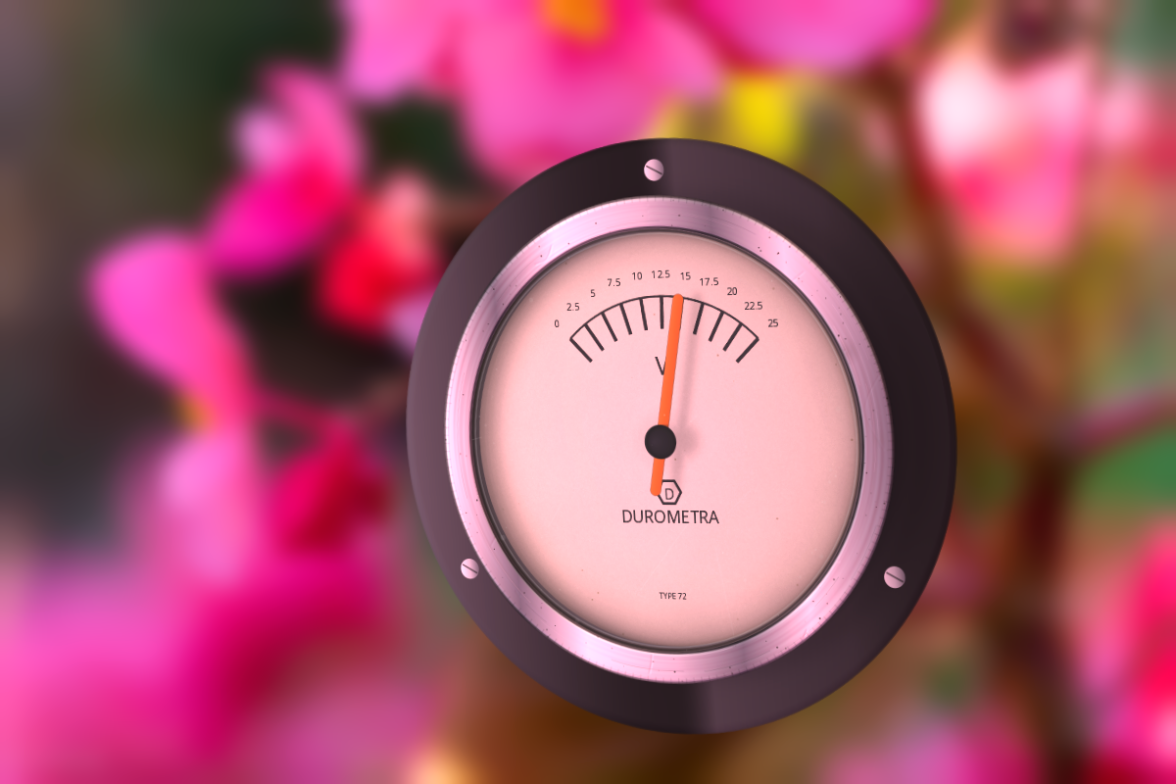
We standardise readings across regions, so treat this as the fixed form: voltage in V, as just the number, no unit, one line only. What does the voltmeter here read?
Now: 15
